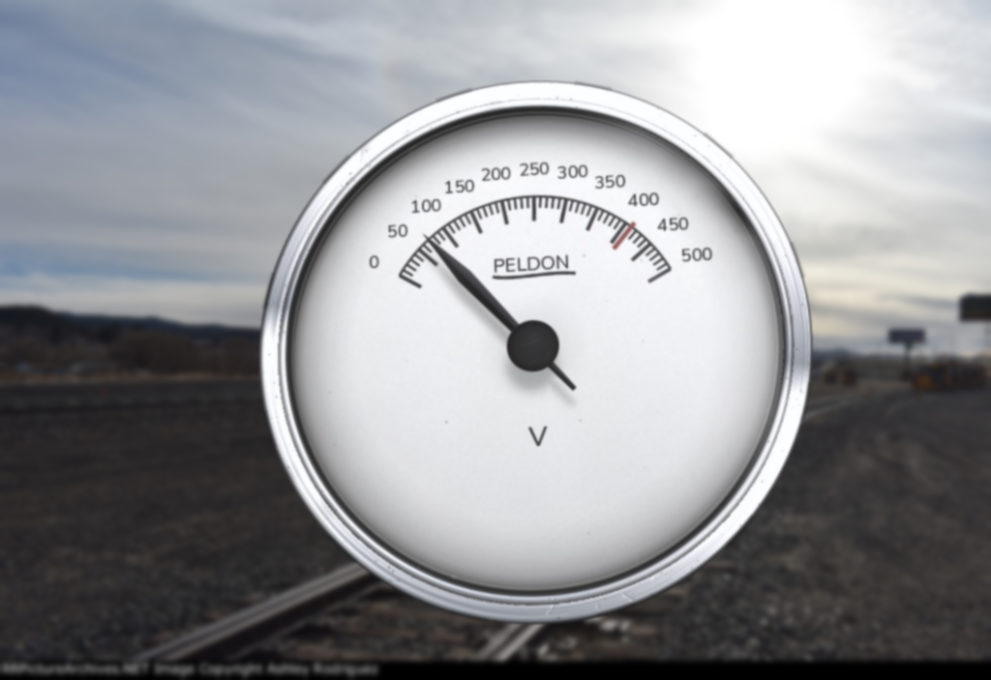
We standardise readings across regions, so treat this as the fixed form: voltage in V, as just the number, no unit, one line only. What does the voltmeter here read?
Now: 70
